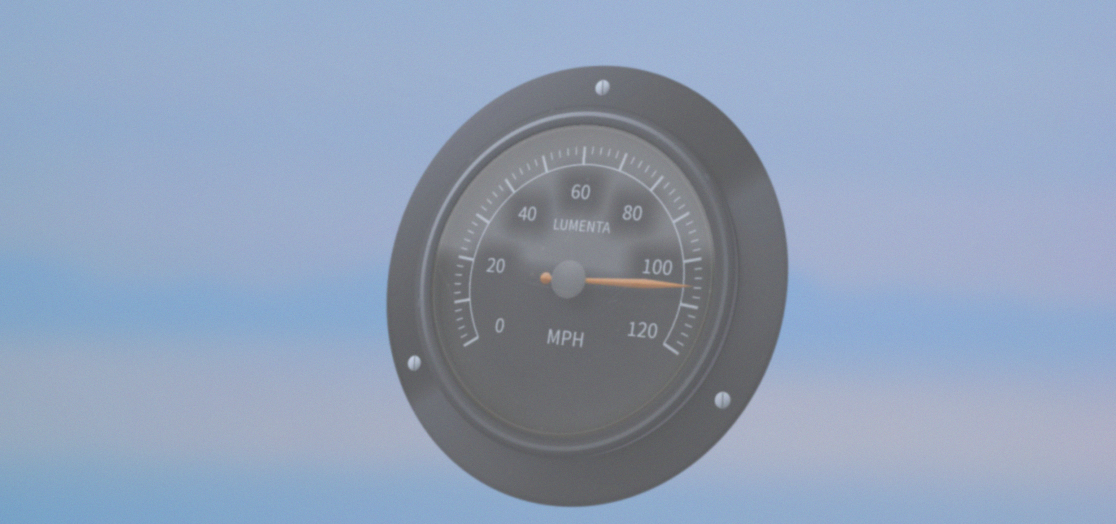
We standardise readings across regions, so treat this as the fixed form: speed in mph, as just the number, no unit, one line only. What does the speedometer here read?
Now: 106
